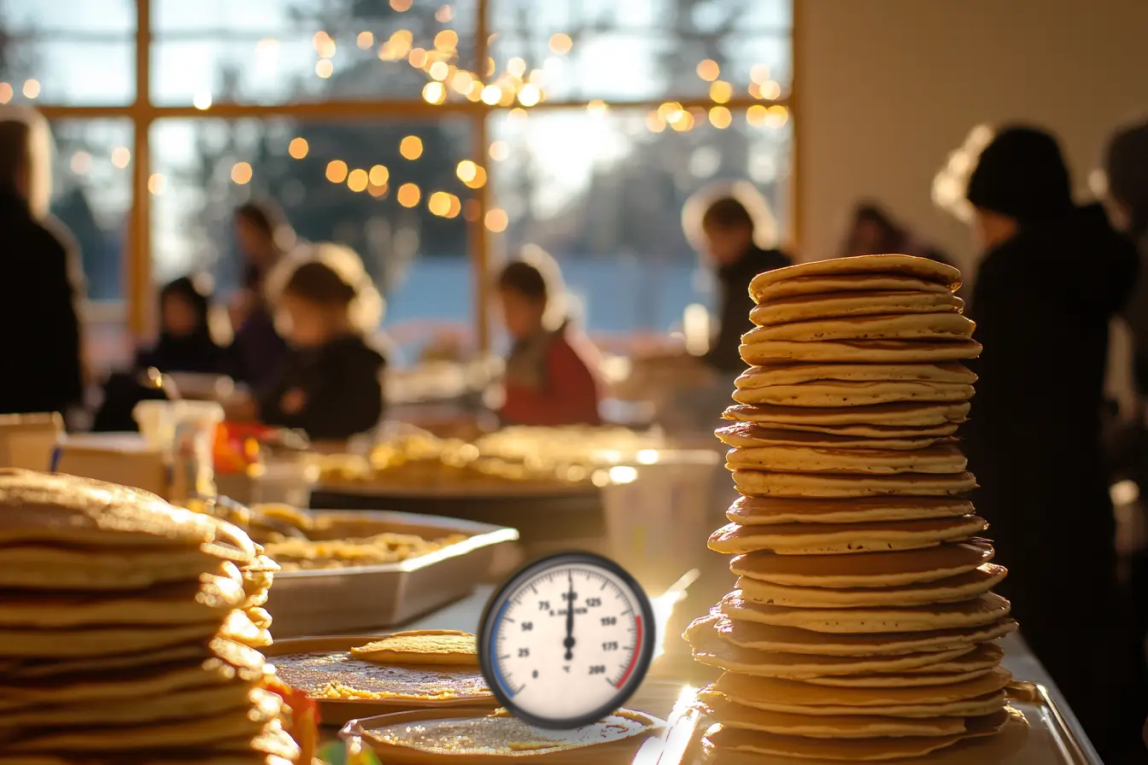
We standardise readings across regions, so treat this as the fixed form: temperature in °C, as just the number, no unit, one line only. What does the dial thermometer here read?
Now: 100
